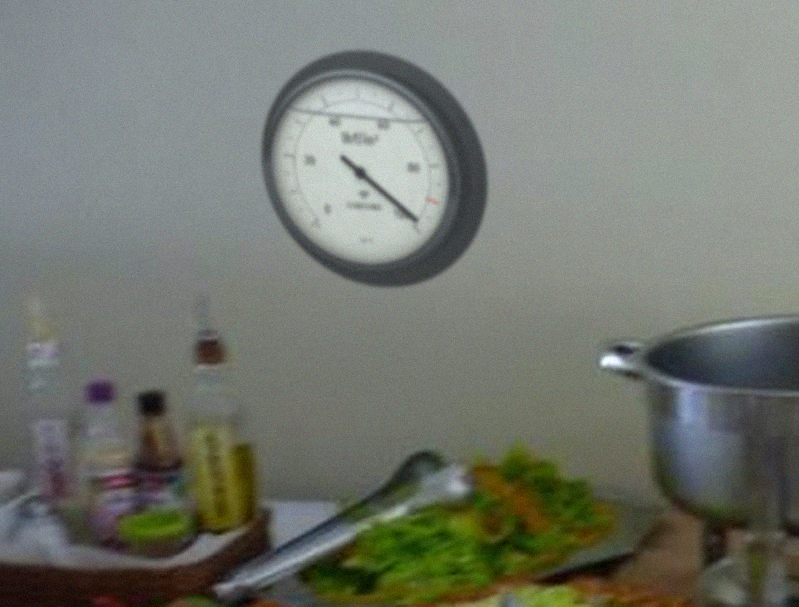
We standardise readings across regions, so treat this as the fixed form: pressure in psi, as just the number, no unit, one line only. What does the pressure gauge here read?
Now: 97.5
